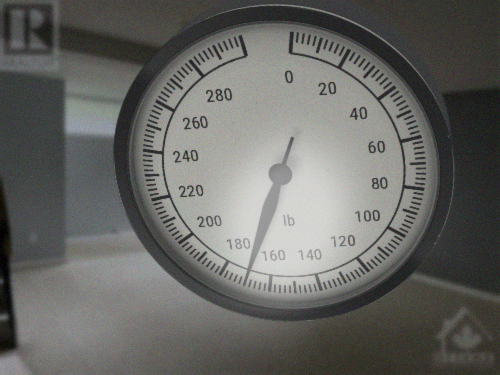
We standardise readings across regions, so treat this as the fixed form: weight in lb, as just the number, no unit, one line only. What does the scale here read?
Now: 170
